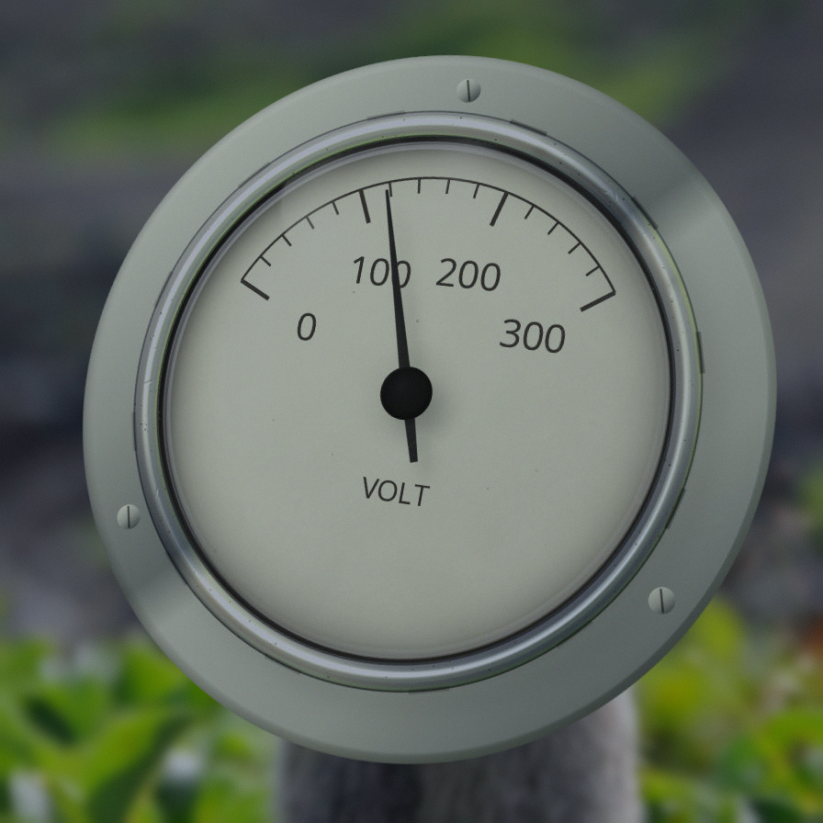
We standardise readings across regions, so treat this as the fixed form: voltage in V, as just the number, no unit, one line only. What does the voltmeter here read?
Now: 120
